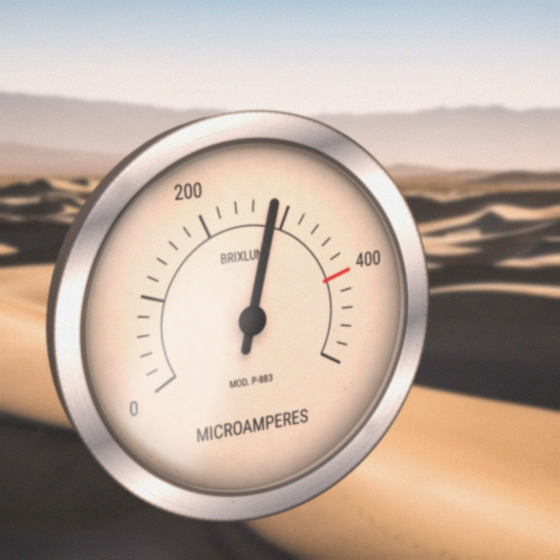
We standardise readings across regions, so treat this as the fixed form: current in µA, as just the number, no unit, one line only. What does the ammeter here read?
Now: 280
